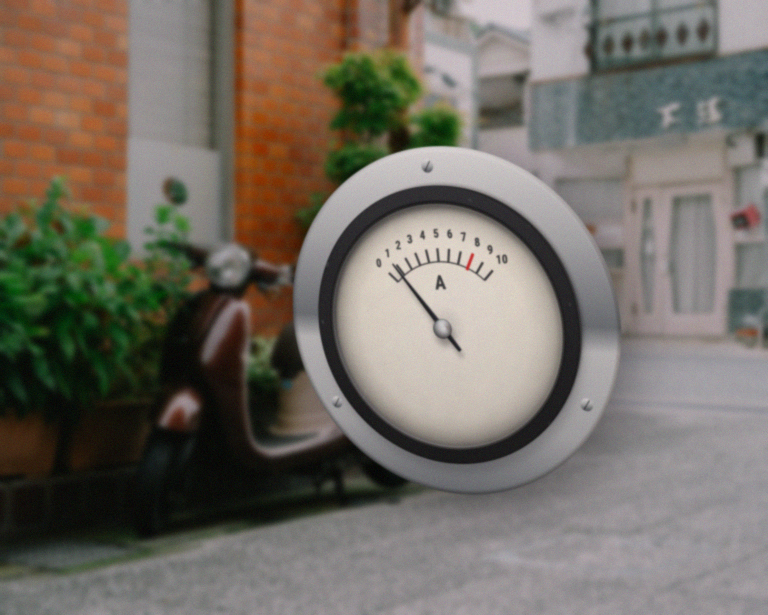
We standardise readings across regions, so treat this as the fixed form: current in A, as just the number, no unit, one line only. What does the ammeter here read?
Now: 1
